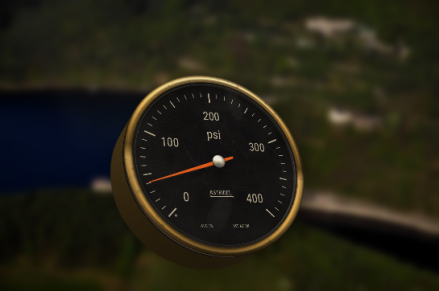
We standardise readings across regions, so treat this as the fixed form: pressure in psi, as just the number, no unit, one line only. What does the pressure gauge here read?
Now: 40
